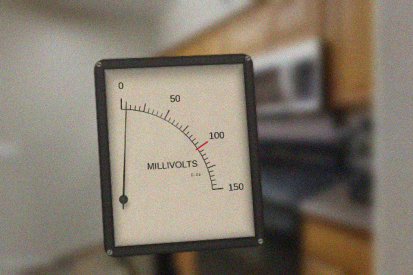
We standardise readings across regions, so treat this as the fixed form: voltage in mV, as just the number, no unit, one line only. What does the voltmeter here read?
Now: 5
